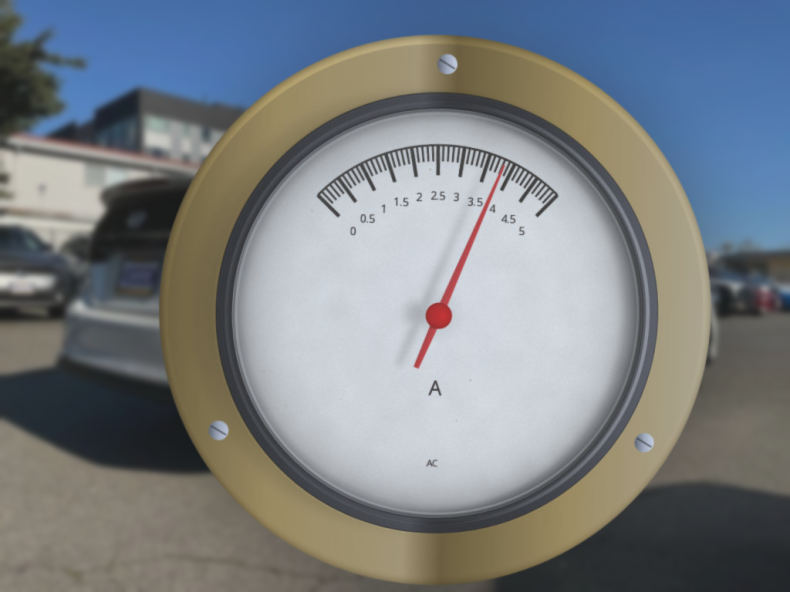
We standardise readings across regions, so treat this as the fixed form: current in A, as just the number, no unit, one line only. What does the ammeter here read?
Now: 3.8
